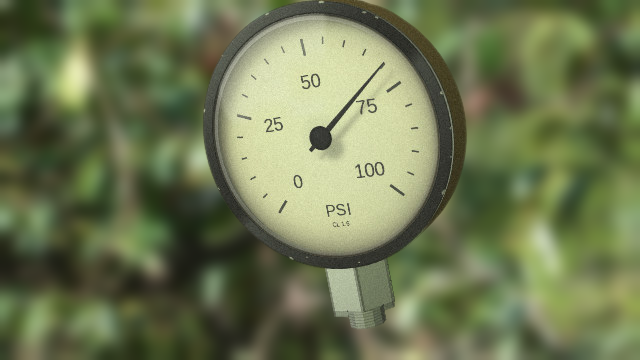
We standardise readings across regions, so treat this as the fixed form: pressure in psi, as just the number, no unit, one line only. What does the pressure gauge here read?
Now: 70
